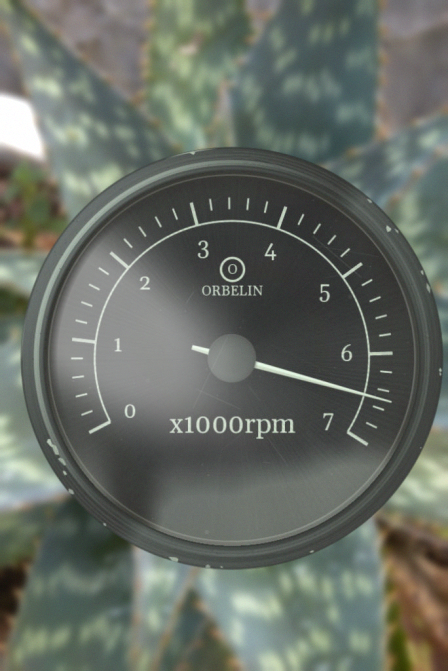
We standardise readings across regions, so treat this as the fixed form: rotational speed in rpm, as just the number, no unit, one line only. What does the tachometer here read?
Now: 6500
